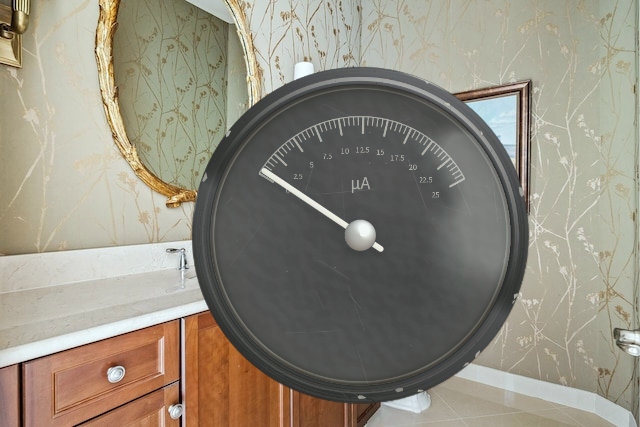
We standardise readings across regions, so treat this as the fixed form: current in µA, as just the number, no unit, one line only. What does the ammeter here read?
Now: 0.5
